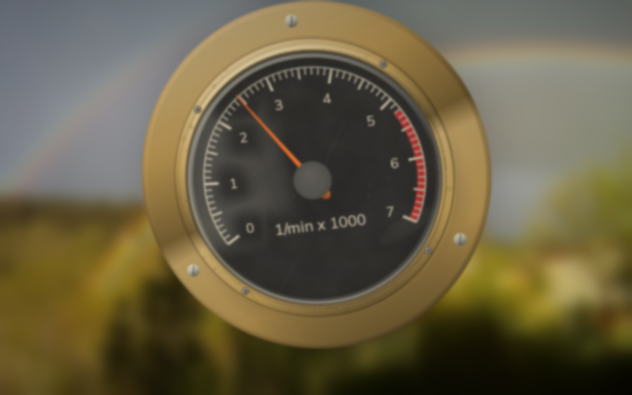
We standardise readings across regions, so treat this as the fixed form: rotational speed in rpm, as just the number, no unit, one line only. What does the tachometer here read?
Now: 2500
